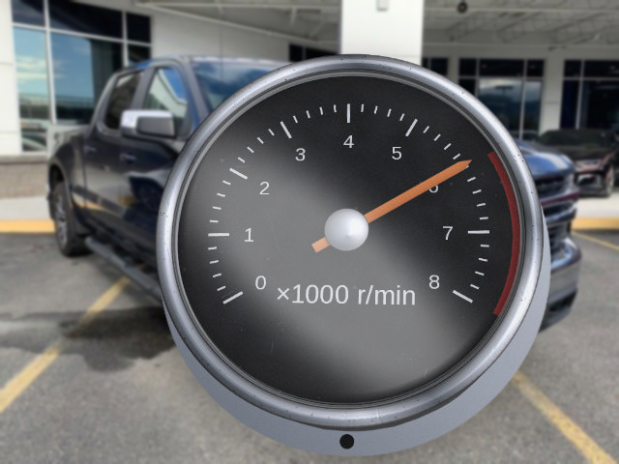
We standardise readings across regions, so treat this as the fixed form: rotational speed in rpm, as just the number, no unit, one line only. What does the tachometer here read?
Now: 6000
